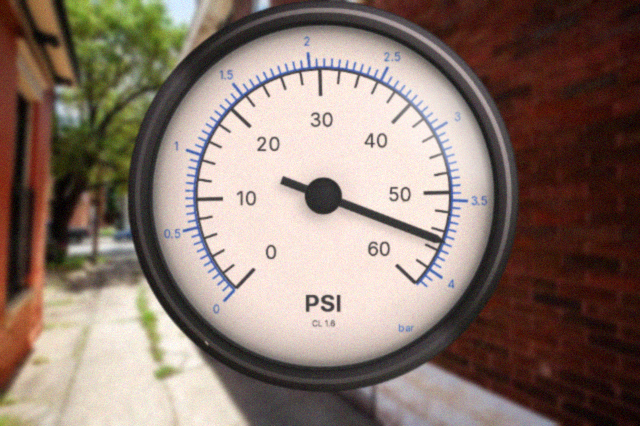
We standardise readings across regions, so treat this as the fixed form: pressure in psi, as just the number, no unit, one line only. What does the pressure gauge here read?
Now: 55
